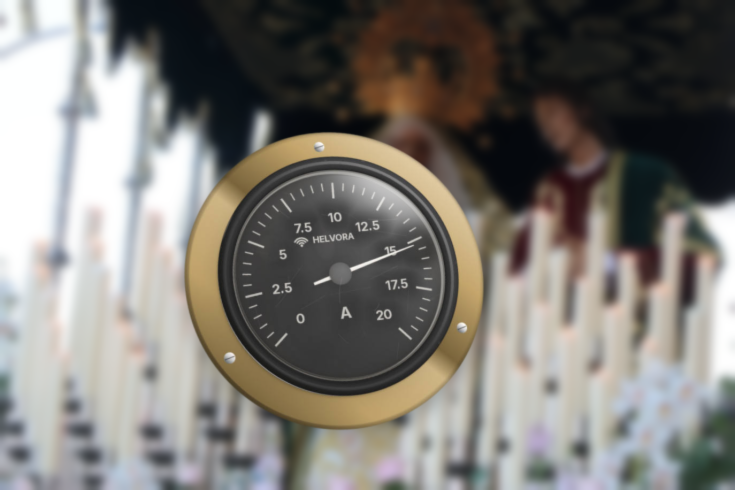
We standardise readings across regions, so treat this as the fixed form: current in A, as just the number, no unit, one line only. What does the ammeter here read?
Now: 15.25
